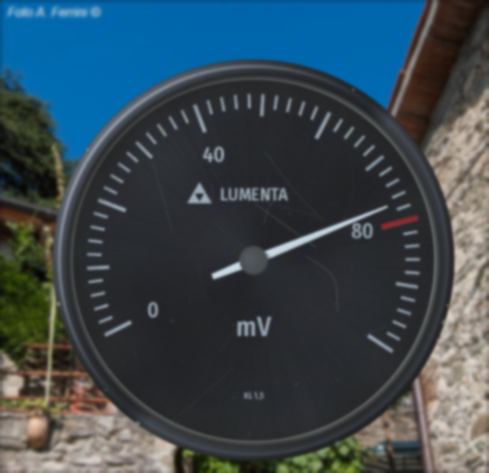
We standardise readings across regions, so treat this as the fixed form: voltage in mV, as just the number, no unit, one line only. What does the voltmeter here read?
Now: 77
